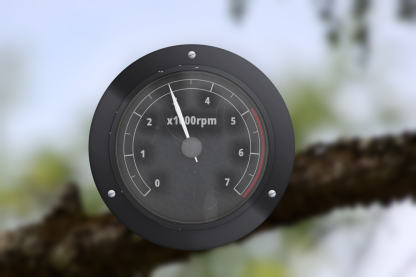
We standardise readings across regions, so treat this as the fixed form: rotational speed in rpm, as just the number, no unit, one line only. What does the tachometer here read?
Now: 3000
